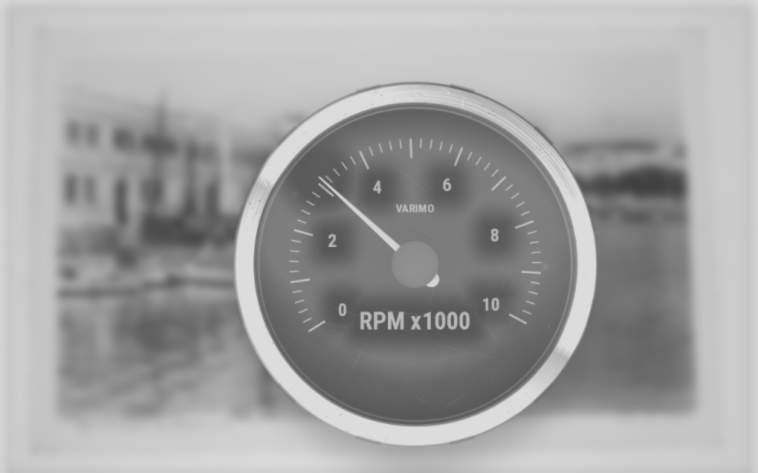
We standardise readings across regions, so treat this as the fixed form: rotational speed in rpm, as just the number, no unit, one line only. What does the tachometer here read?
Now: 3100
